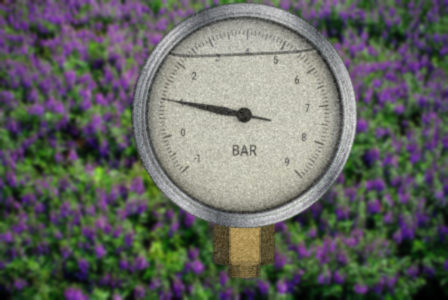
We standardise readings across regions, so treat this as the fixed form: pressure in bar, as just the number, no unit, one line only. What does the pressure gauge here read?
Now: 1
